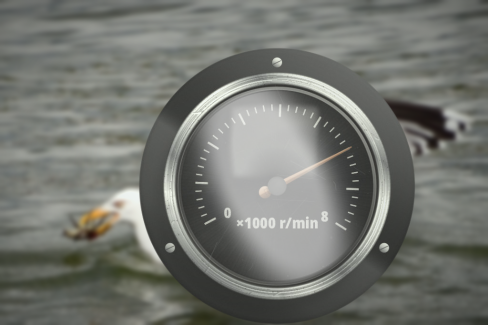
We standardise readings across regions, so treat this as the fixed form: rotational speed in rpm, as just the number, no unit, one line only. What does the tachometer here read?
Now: 6000
